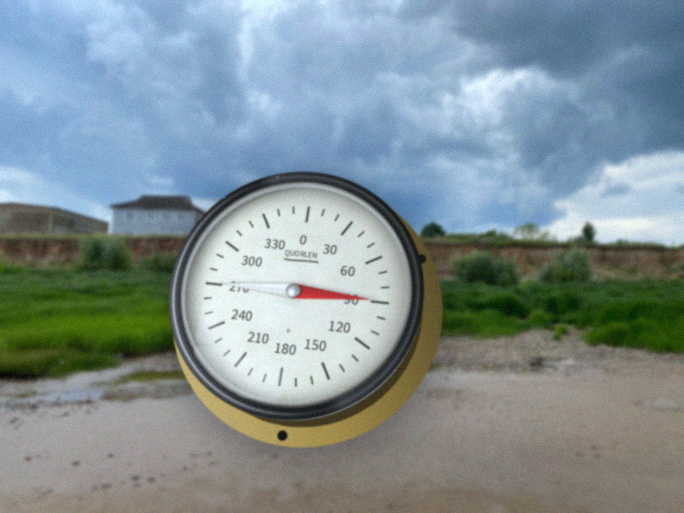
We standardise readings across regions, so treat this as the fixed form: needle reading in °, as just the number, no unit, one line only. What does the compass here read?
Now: 90
